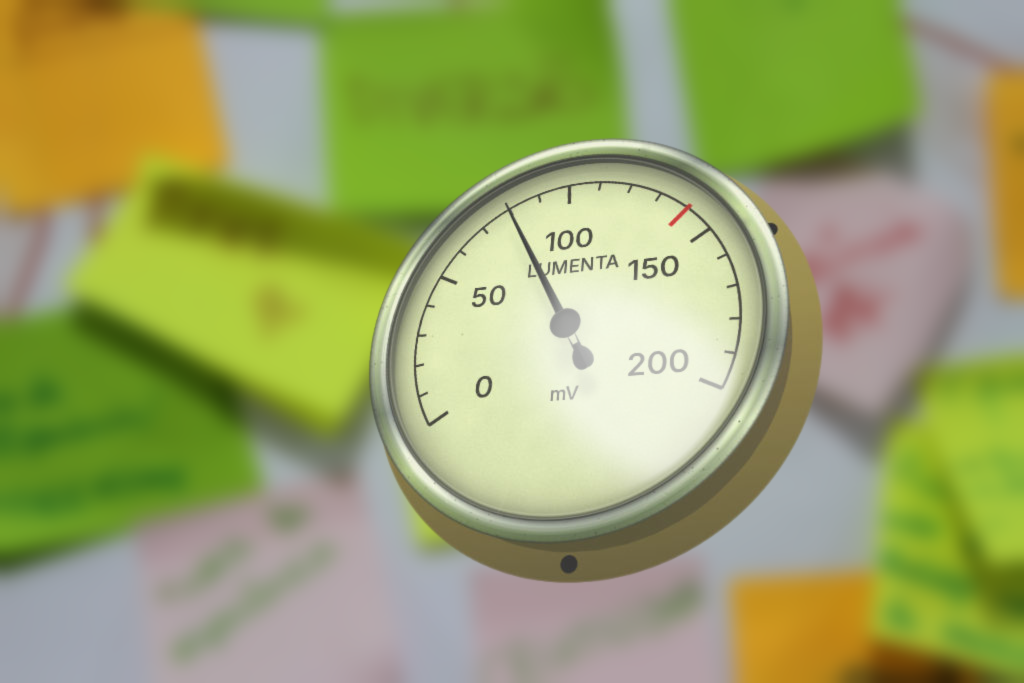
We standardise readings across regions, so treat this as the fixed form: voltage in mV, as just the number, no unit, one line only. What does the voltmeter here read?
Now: 80
